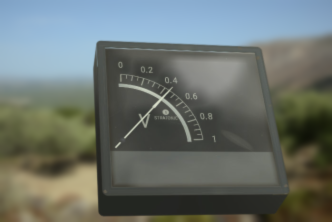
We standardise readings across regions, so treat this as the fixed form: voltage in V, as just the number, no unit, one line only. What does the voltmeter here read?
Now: 0.45
